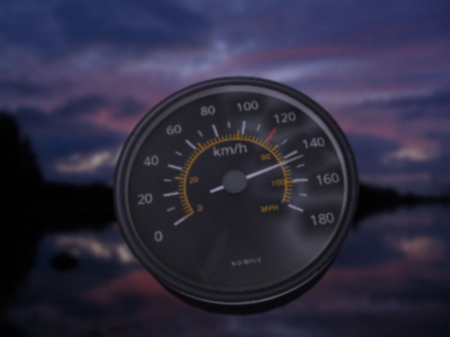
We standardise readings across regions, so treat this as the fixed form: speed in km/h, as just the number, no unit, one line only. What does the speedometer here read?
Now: 145
